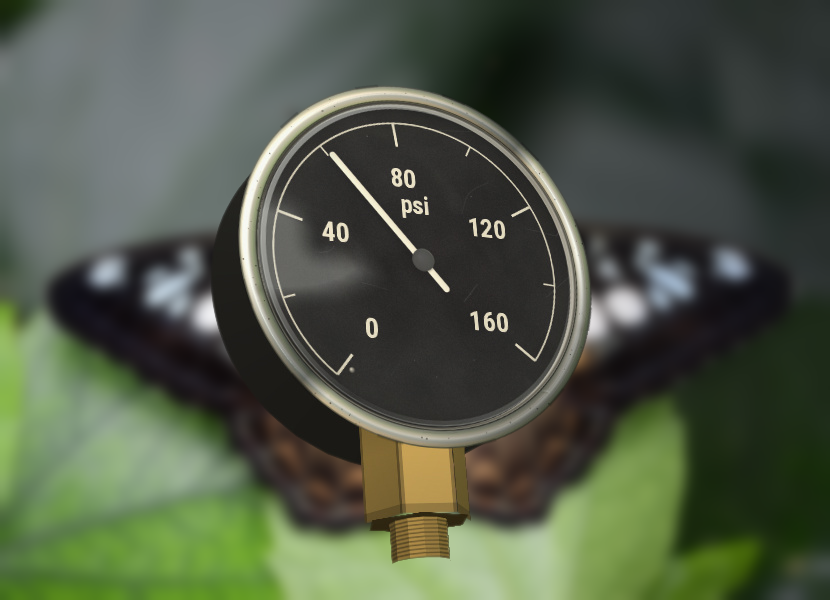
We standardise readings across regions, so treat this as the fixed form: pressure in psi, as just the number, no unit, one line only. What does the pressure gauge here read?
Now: 60
